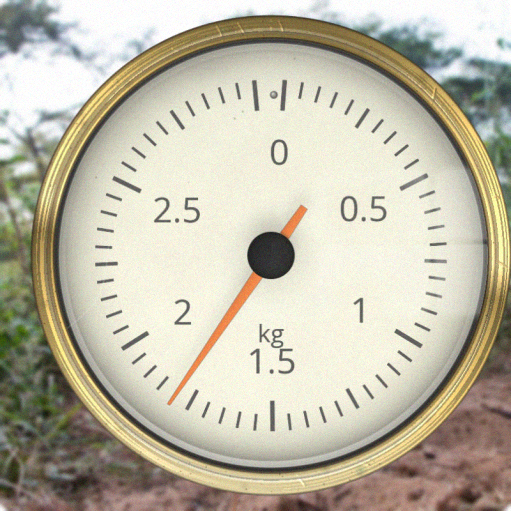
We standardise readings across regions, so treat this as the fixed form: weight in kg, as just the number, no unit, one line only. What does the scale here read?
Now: 1.8
